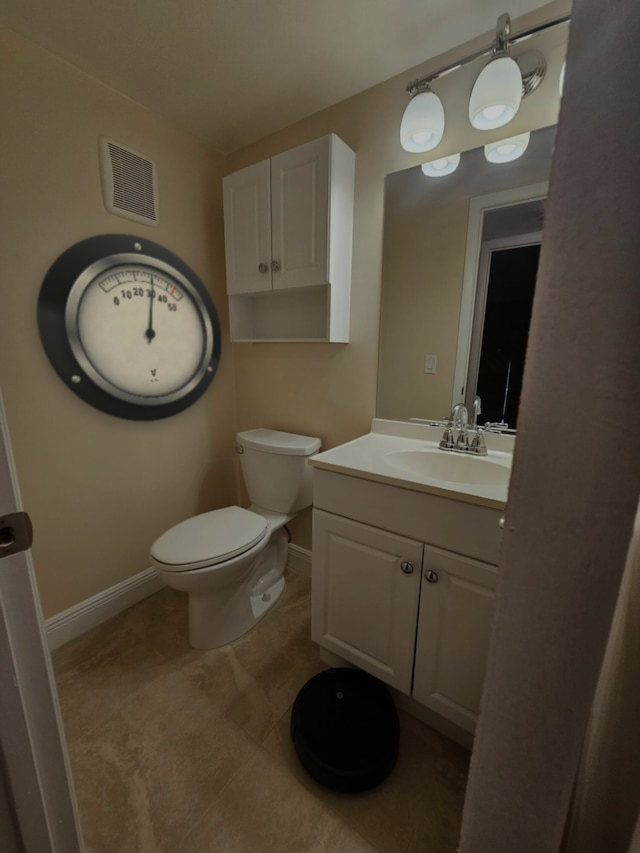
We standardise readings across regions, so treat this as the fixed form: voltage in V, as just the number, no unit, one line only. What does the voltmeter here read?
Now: 30
